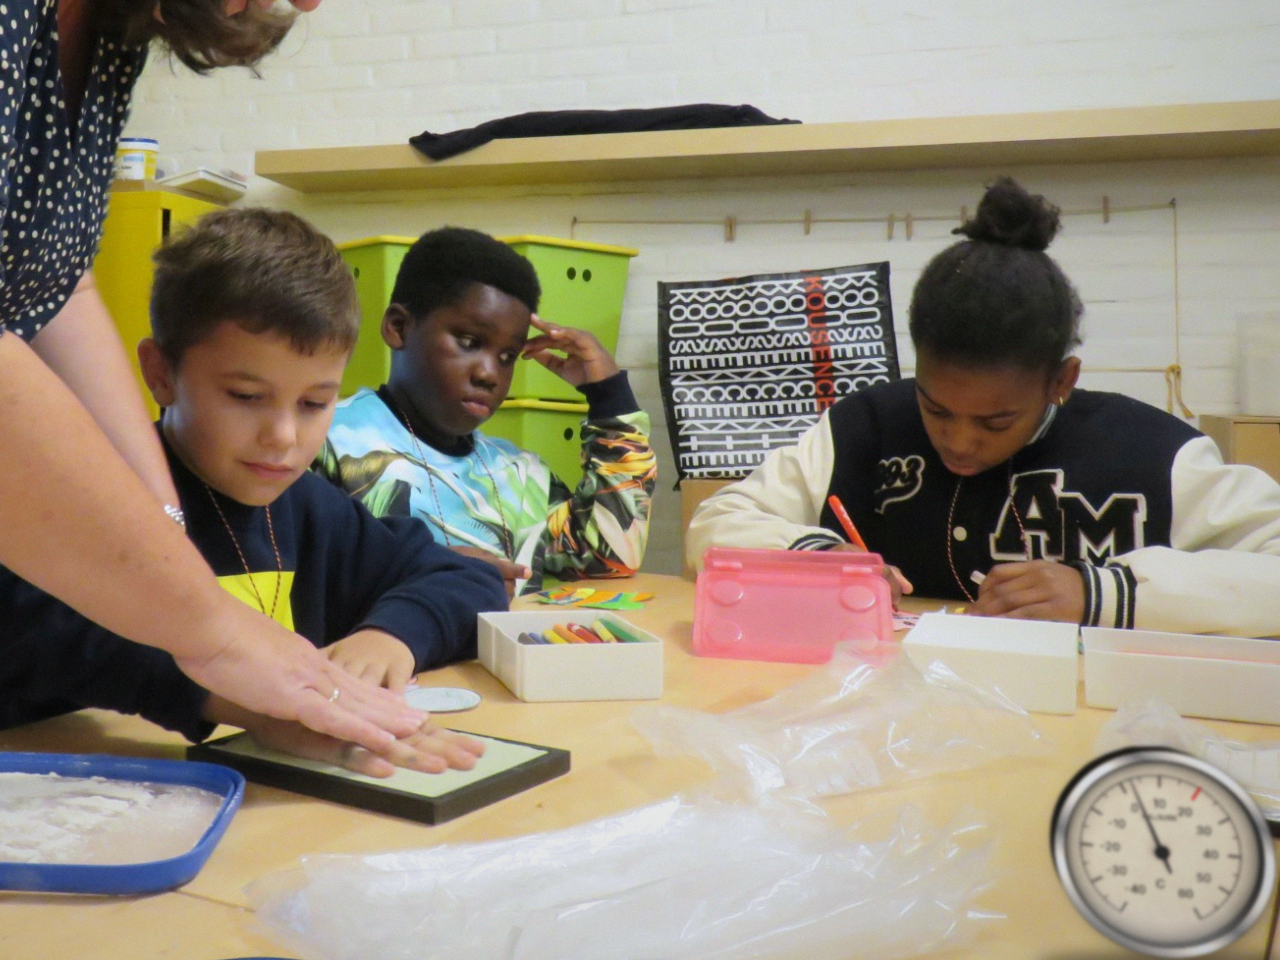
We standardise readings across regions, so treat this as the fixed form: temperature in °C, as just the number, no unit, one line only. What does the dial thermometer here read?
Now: 2.5
